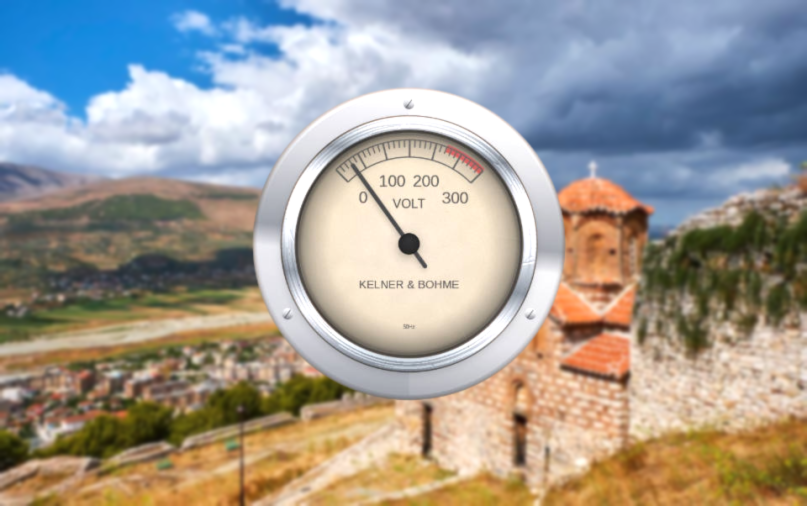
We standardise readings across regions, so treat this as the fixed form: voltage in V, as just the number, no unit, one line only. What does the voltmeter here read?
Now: 30
